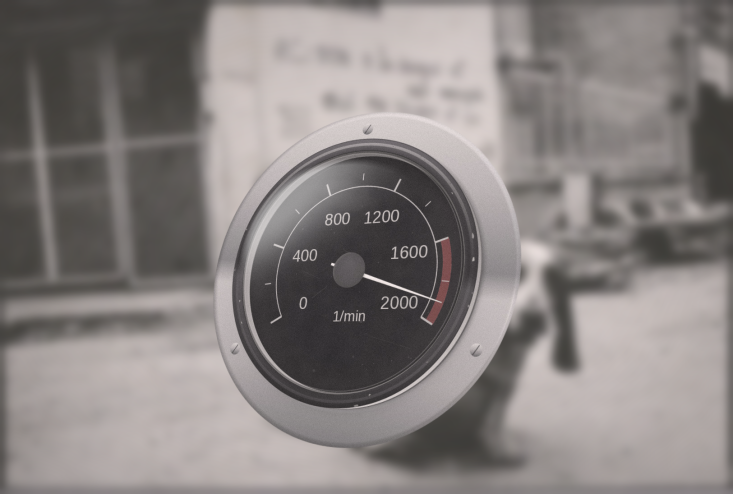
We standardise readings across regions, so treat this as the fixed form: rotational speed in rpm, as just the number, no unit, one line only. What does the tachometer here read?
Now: 1900
